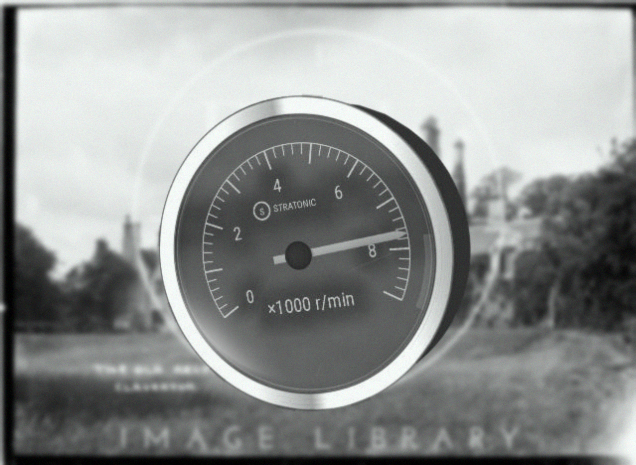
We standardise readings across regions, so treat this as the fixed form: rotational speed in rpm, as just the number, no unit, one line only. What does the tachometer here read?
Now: 7700
